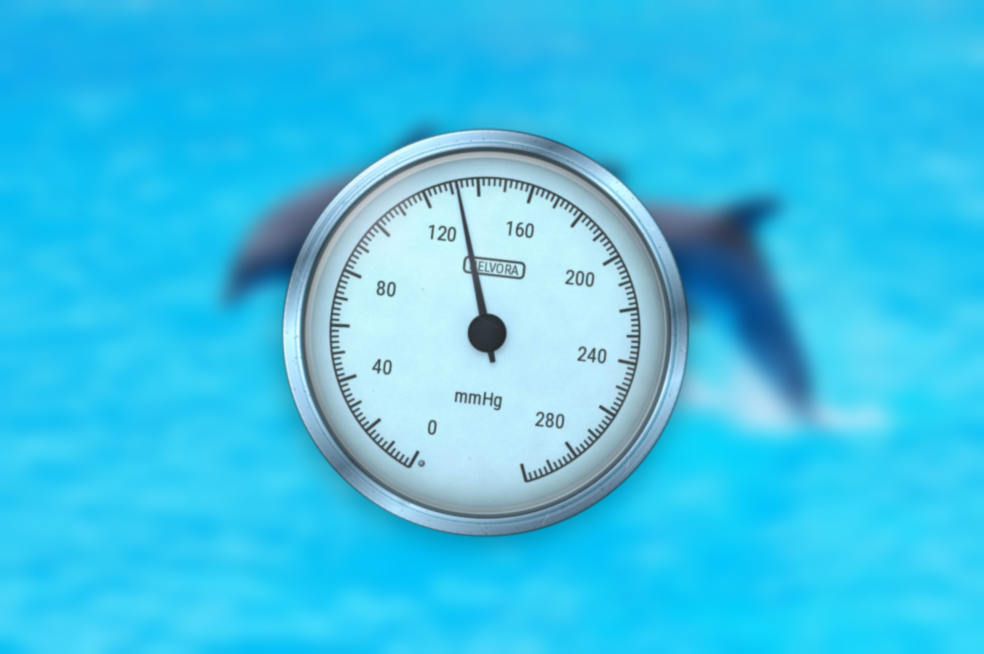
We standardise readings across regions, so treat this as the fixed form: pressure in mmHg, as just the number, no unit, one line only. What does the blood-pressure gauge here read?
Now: 132
